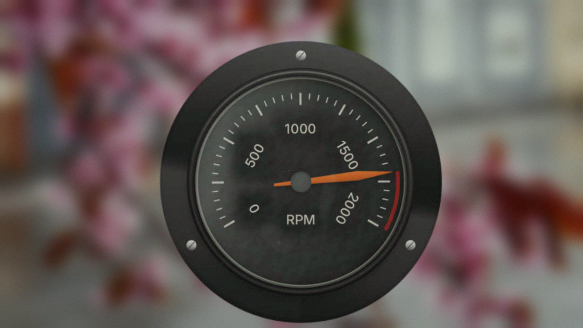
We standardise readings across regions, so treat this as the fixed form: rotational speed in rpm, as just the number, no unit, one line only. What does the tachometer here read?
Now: 1700
